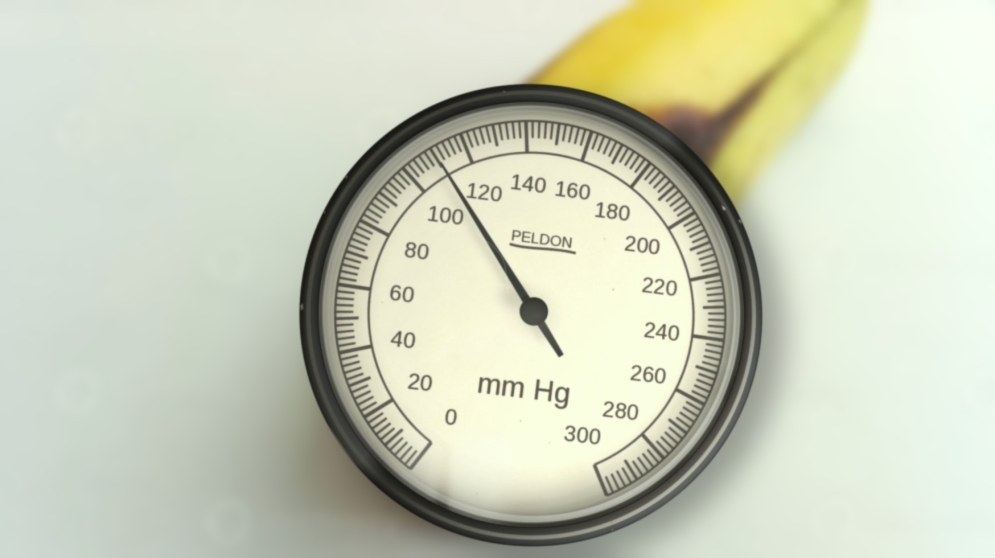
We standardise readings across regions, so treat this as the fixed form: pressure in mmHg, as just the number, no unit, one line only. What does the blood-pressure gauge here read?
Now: 110
